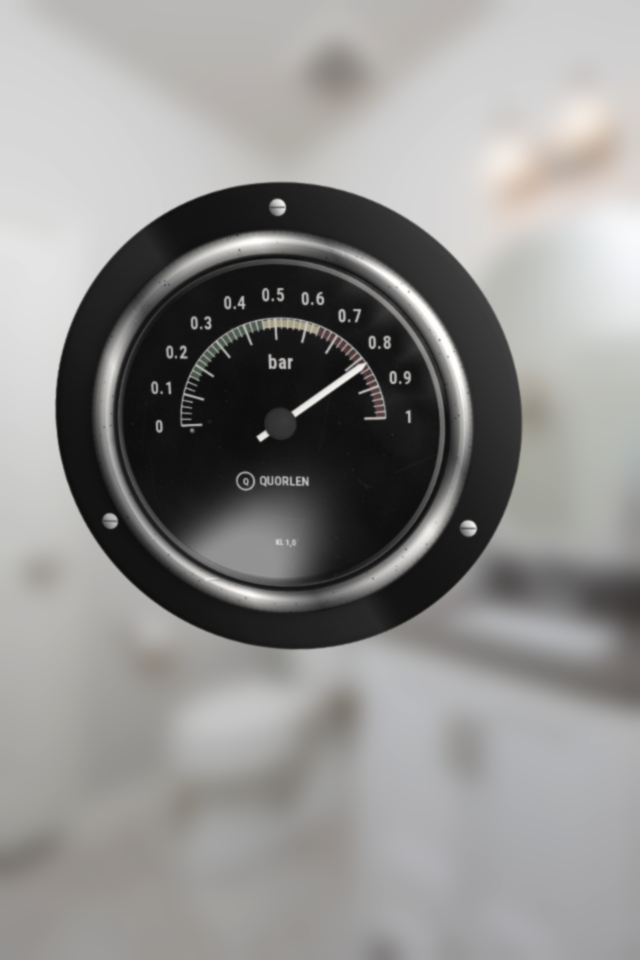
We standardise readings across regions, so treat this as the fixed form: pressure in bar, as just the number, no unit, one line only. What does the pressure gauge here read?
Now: 0.82
